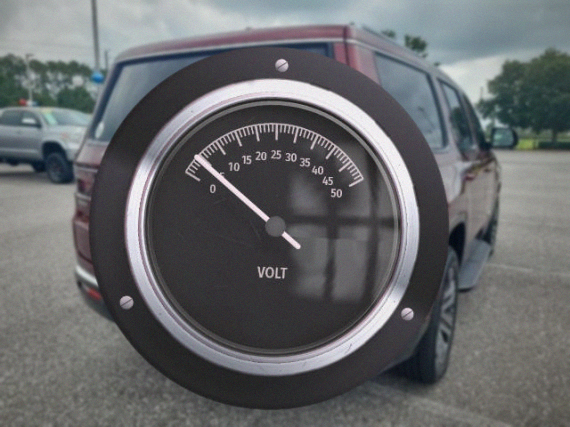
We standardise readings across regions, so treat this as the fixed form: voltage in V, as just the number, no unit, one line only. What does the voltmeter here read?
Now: 4
